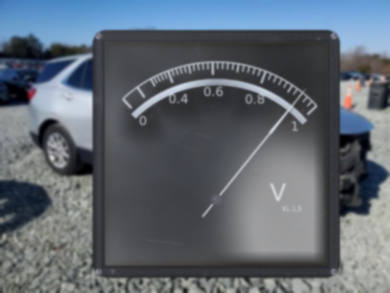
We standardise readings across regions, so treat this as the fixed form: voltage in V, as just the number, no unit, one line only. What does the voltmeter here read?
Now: 0.94
